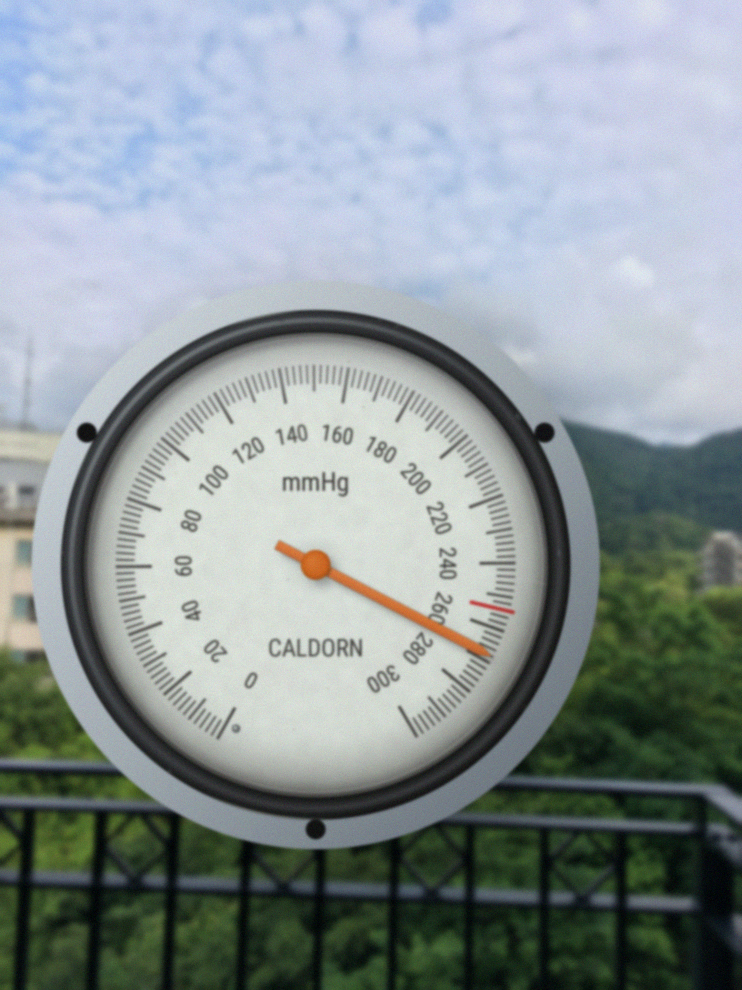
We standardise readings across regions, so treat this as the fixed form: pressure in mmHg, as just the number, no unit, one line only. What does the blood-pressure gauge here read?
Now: 268
